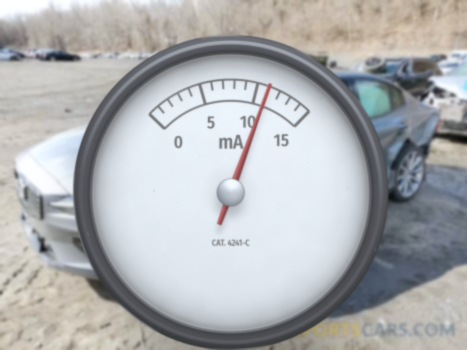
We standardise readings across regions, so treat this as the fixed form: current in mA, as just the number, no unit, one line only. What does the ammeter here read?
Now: 11
